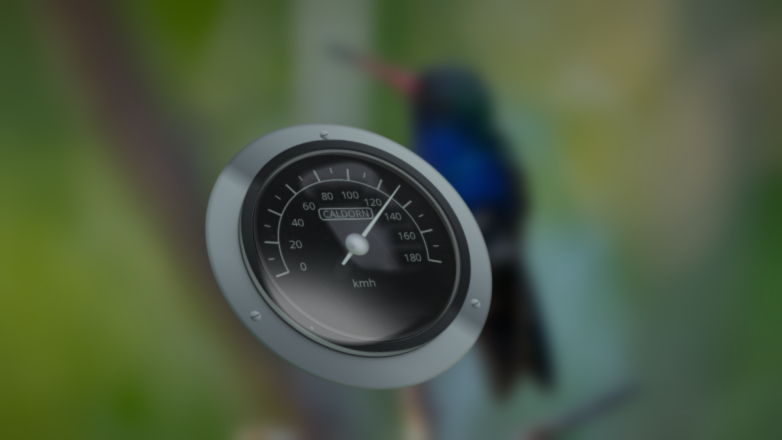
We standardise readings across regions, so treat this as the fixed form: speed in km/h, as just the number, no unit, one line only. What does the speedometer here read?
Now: 130
